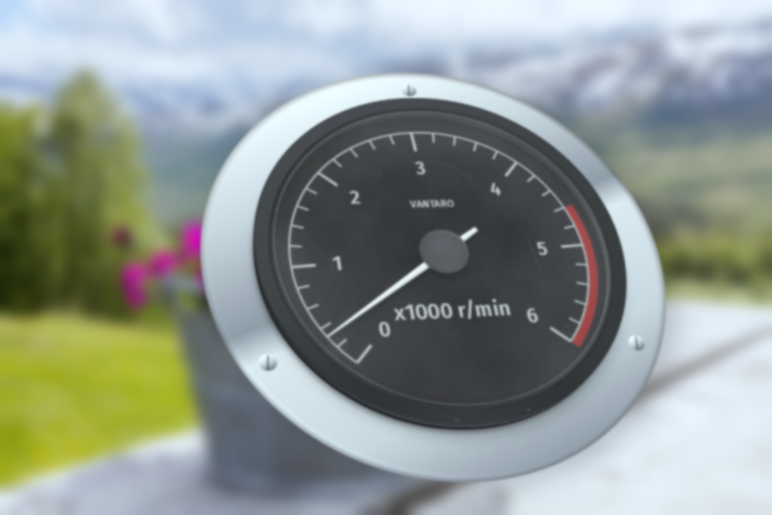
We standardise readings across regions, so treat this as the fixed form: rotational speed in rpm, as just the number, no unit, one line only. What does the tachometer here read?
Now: 300
